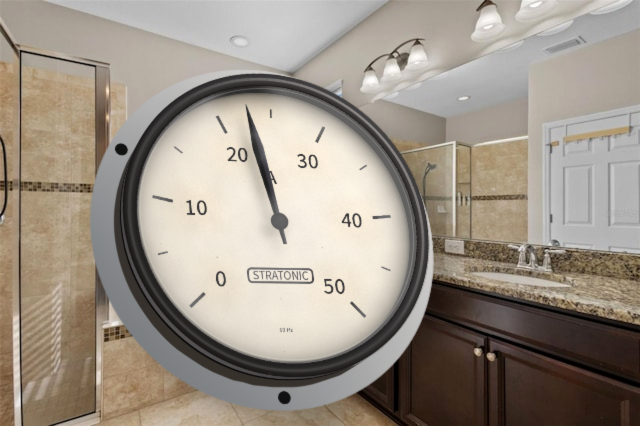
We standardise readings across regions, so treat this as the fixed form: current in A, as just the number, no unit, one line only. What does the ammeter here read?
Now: 22.5
